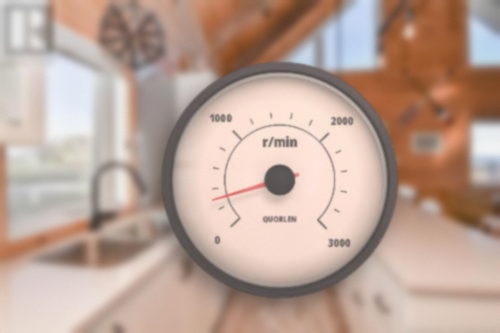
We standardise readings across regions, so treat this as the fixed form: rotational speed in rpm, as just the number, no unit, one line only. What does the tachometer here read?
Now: 300
